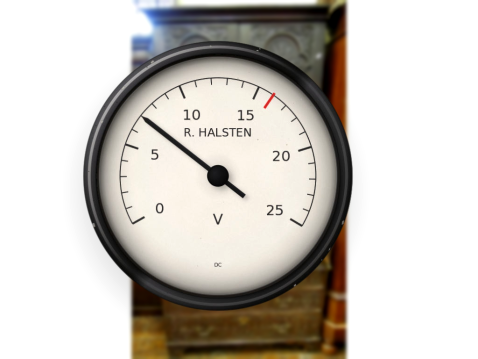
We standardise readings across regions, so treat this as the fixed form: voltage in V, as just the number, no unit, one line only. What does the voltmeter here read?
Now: 7
